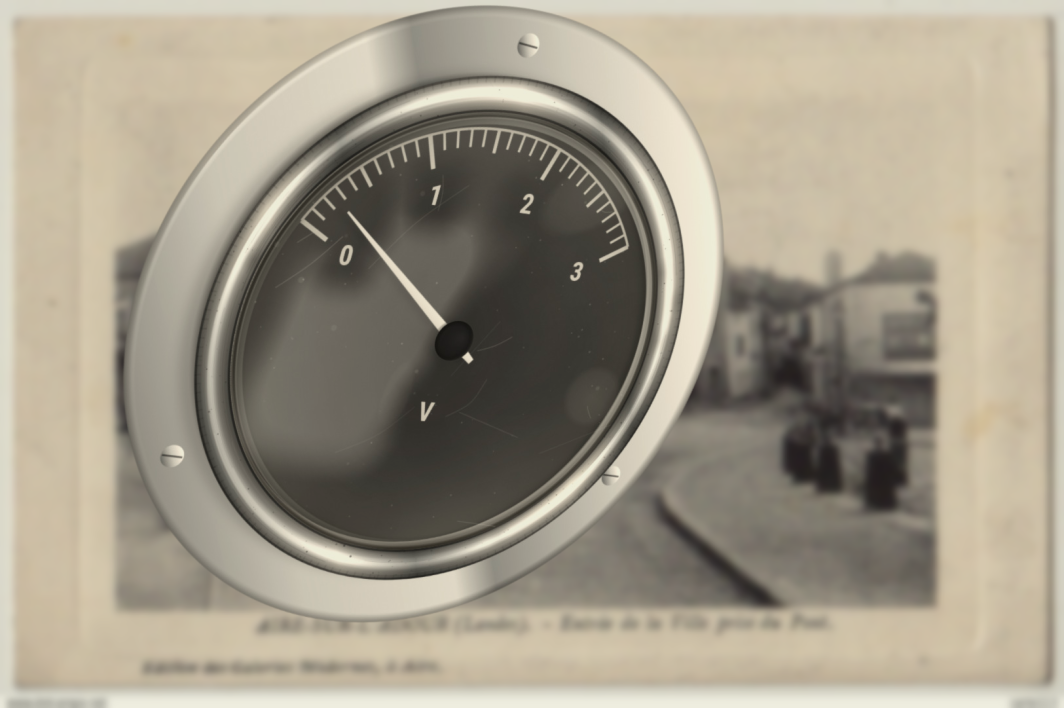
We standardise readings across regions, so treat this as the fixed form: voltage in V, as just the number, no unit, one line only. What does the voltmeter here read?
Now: 0.25
